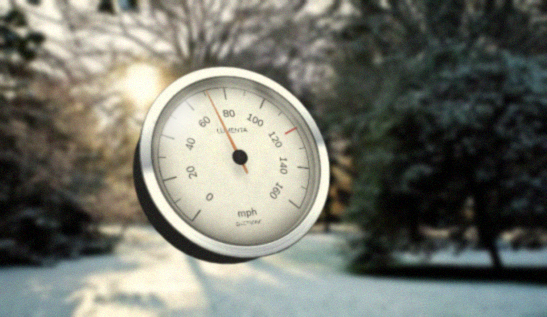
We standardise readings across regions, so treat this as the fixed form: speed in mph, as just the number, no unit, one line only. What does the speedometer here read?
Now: 70
